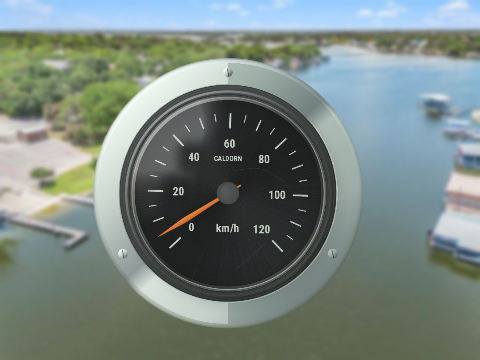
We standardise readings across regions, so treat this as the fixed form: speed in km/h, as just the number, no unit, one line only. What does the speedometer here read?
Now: 5
